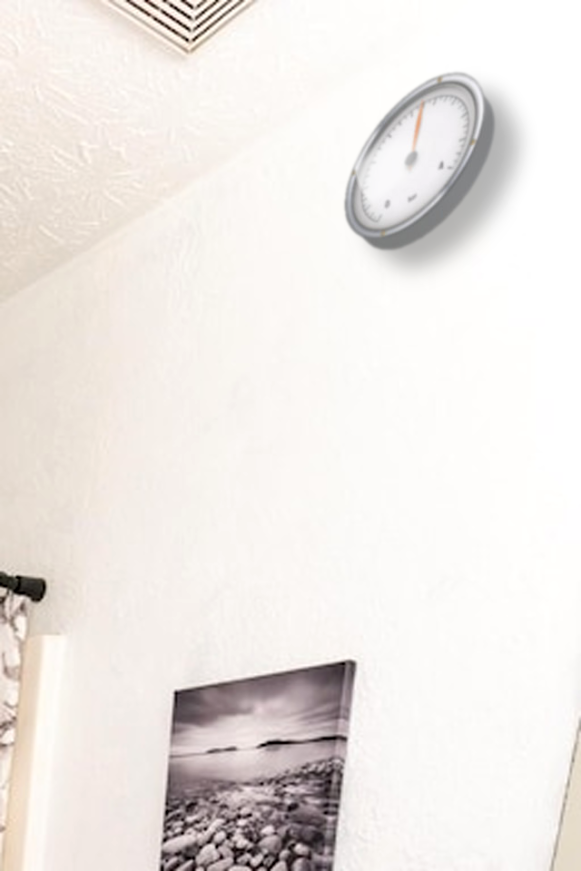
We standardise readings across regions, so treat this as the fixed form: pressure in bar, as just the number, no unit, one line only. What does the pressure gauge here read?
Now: 2.2
